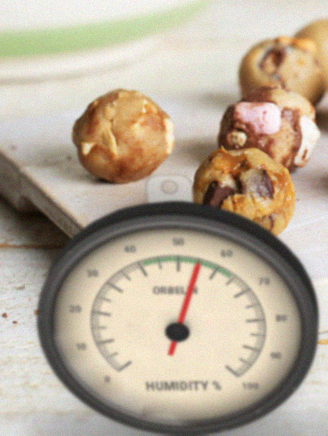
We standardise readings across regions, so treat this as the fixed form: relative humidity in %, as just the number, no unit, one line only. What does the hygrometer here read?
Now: 55
